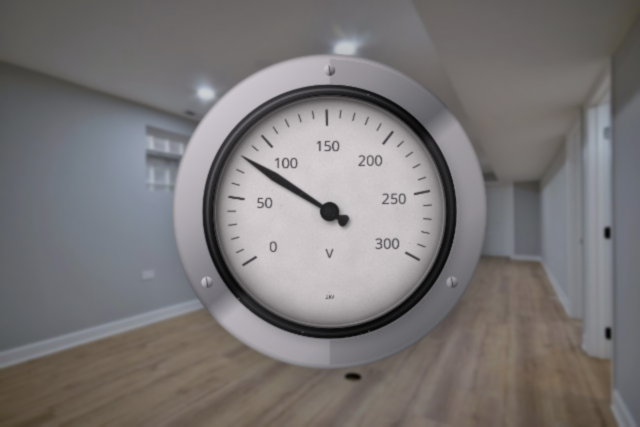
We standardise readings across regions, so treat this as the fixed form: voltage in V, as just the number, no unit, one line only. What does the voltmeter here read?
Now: 80
